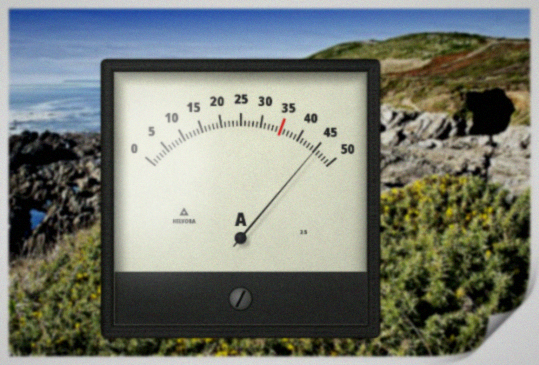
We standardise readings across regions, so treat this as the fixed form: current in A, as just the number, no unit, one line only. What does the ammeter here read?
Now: 45
